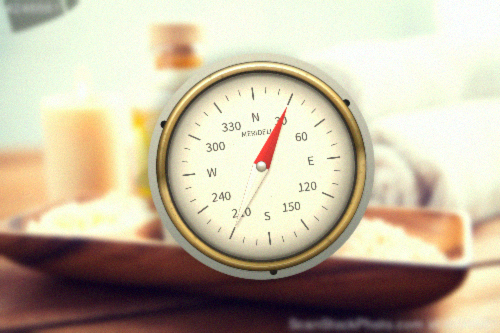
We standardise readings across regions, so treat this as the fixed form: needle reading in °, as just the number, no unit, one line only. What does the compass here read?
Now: 30
